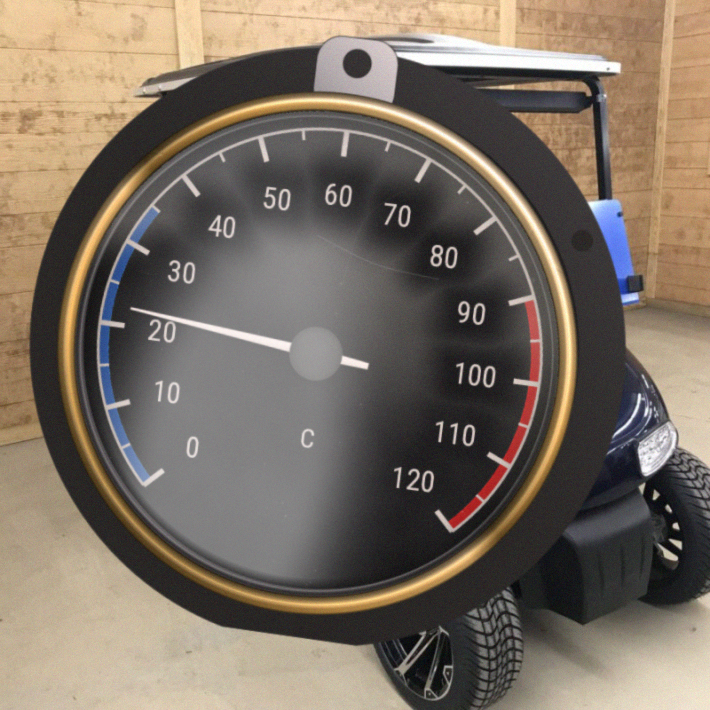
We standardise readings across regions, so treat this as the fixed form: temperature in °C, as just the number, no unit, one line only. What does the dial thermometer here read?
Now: 22.5
